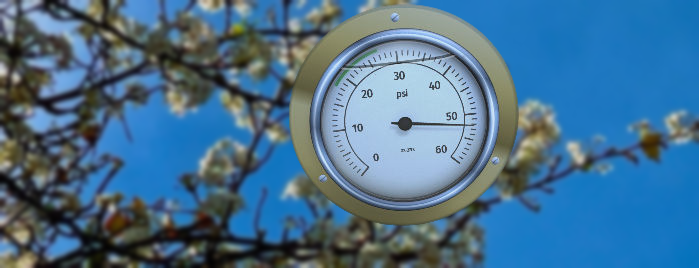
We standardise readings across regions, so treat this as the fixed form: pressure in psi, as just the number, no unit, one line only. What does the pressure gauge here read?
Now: 52
